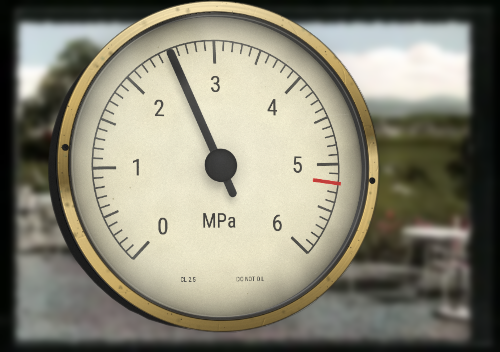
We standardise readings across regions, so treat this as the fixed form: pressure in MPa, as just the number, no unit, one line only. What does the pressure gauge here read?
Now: 2.5
